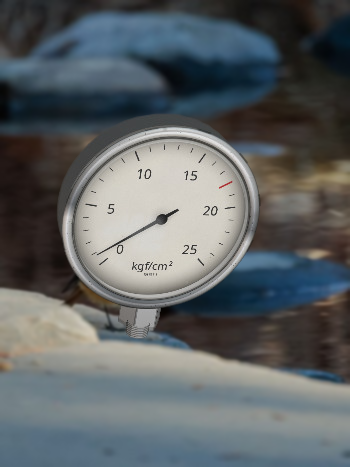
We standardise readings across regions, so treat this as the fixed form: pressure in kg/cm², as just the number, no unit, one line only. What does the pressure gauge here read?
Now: 1
